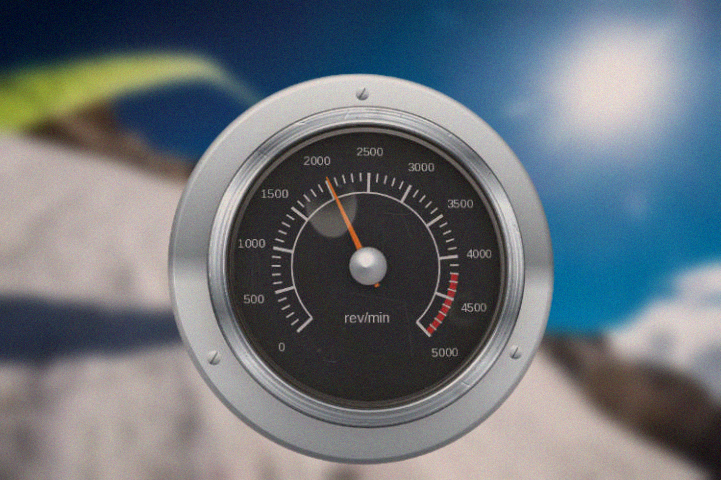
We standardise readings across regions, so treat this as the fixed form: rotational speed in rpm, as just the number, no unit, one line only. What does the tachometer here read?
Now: 2000
